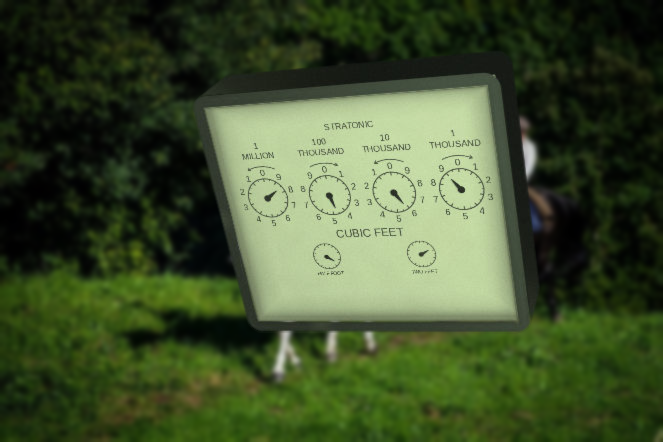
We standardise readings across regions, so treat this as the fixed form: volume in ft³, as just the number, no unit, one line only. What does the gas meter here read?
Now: 845900
